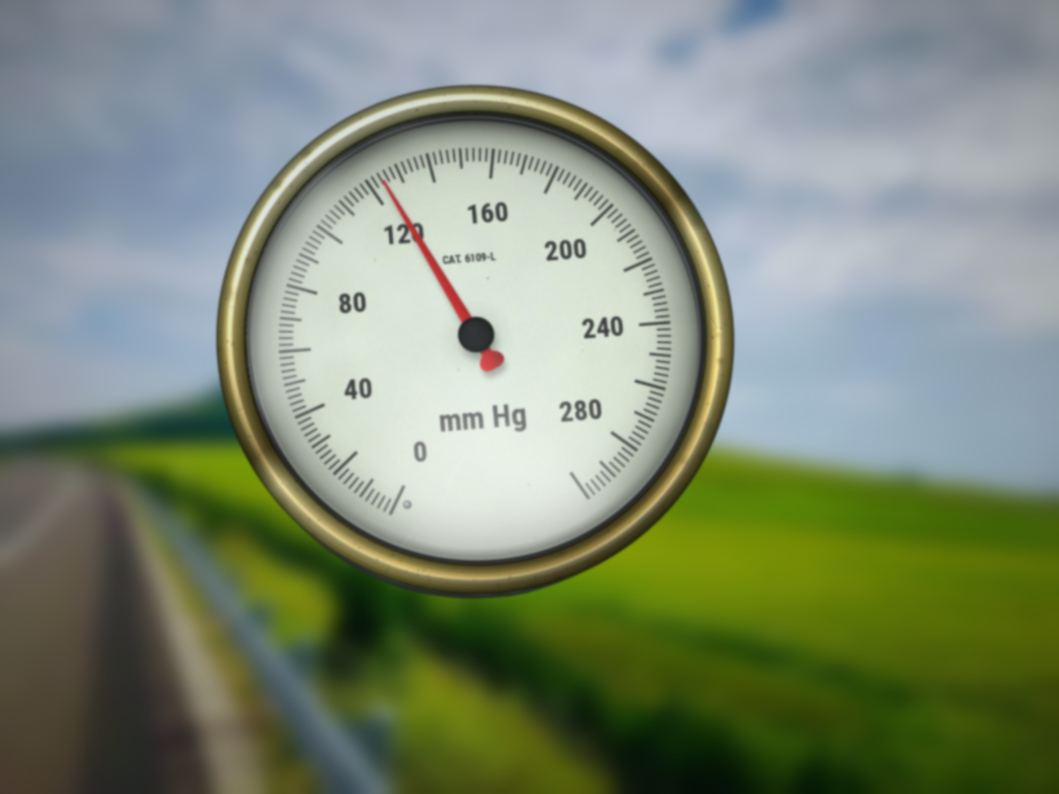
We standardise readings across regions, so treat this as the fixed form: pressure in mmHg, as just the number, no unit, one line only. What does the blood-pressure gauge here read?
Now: 124
